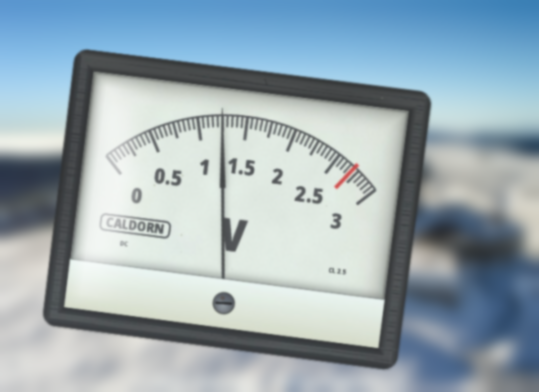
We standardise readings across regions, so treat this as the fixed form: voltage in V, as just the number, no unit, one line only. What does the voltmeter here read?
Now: 1.25
